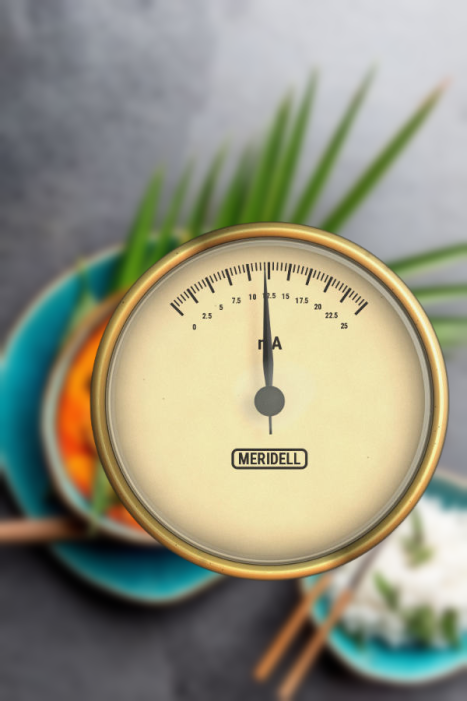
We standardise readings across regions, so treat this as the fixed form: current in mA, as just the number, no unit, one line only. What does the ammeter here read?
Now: 12
